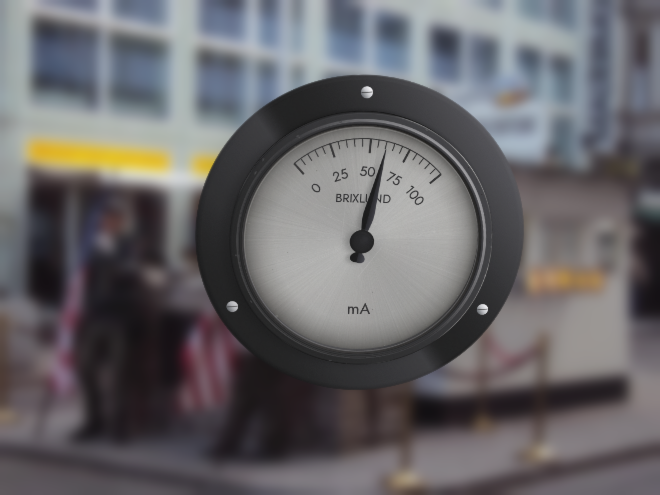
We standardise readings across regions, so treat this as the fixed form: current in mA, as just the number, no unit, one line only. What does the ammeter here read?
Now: 60
